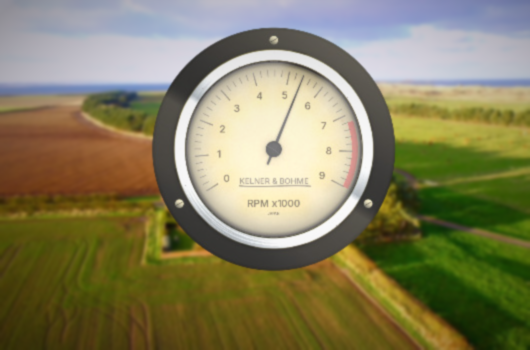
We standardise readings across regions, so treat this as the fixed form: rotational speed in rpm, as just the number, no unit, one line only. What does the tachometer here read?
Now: 5400
